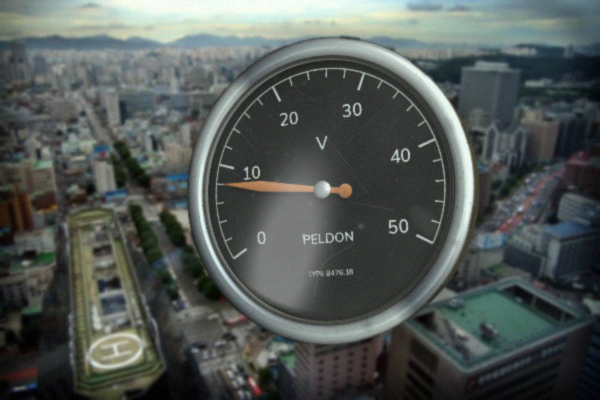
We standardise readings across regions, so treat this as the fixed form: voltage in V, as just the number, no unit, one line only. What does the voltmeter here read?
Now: 8
